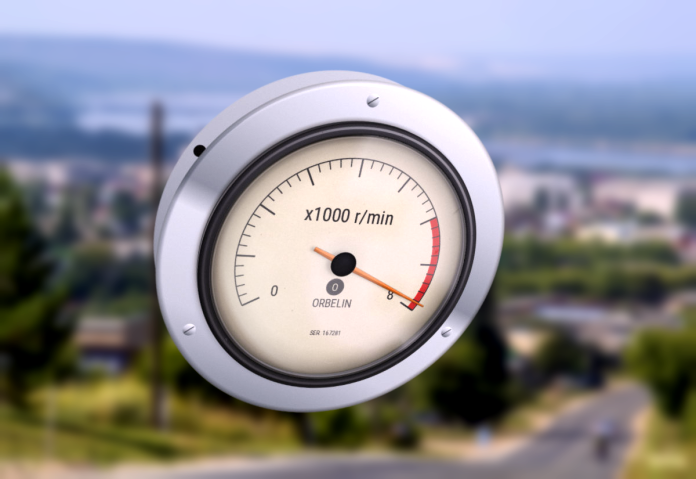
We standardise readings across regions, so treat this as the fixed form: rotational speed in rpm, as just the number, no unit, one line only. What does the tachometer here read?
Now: 7800
